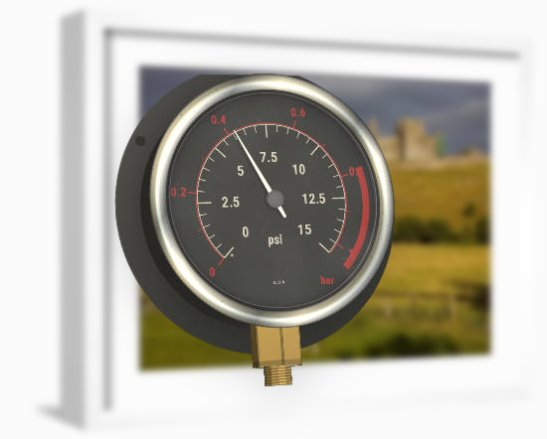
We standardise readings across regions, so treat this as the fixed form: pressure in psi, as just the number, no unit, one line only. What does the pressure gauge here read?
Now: 6
